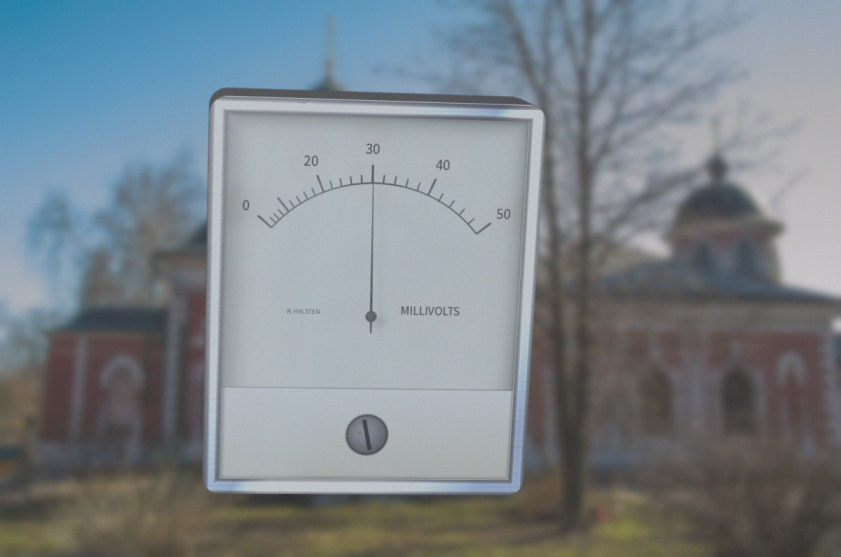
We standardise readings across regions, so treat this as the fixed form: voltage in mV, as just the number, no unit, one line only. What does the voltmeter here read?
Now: 30
